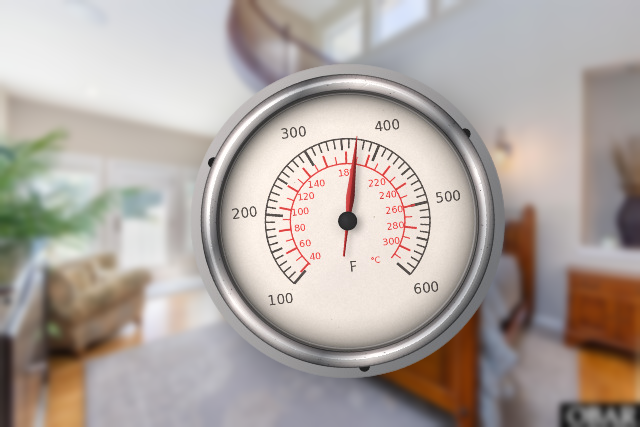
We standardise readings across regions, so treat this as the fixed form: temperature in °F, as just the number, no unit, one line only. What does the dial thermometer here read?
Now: 370
